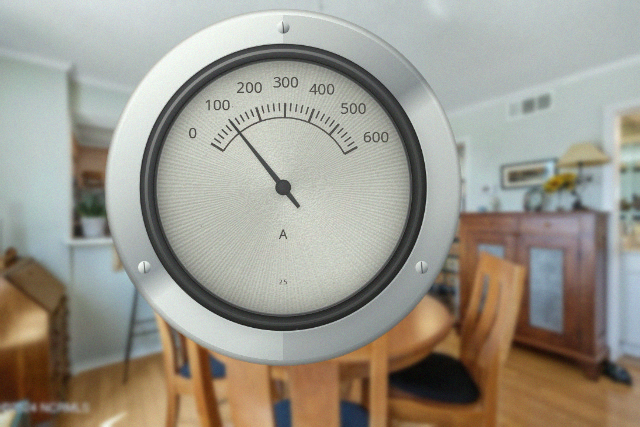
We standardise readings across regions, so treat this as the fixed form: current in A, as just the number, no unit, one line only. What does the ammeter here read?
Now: 100
